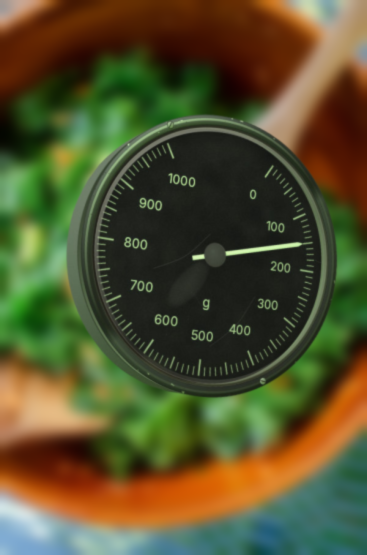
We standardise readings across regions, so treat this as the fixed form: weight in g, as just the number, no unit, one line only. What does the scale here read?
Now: 150
